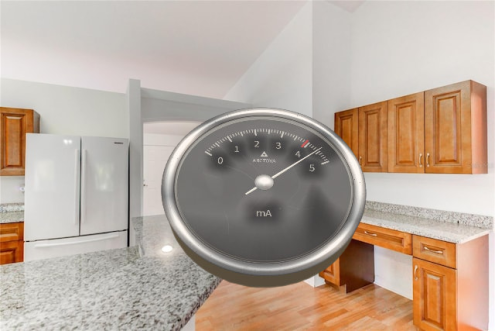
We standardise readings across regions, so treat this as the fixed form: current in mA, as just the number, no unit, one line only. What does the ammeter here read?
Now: 4.5
